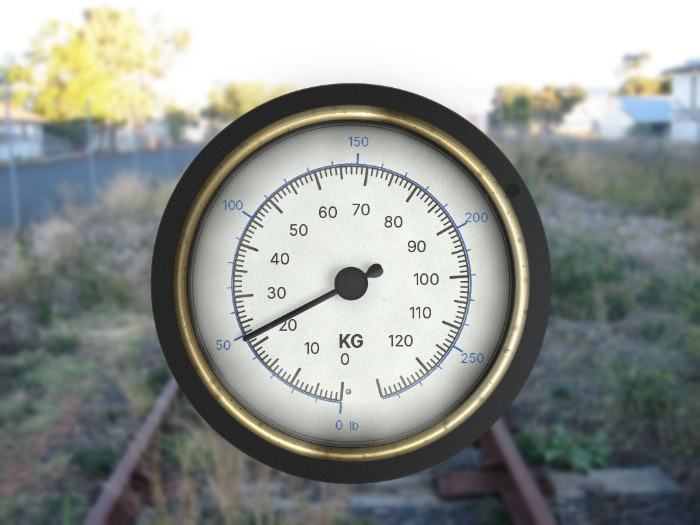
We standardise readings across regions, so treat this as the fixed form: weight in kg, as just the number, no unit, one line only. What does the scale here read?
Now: 22
